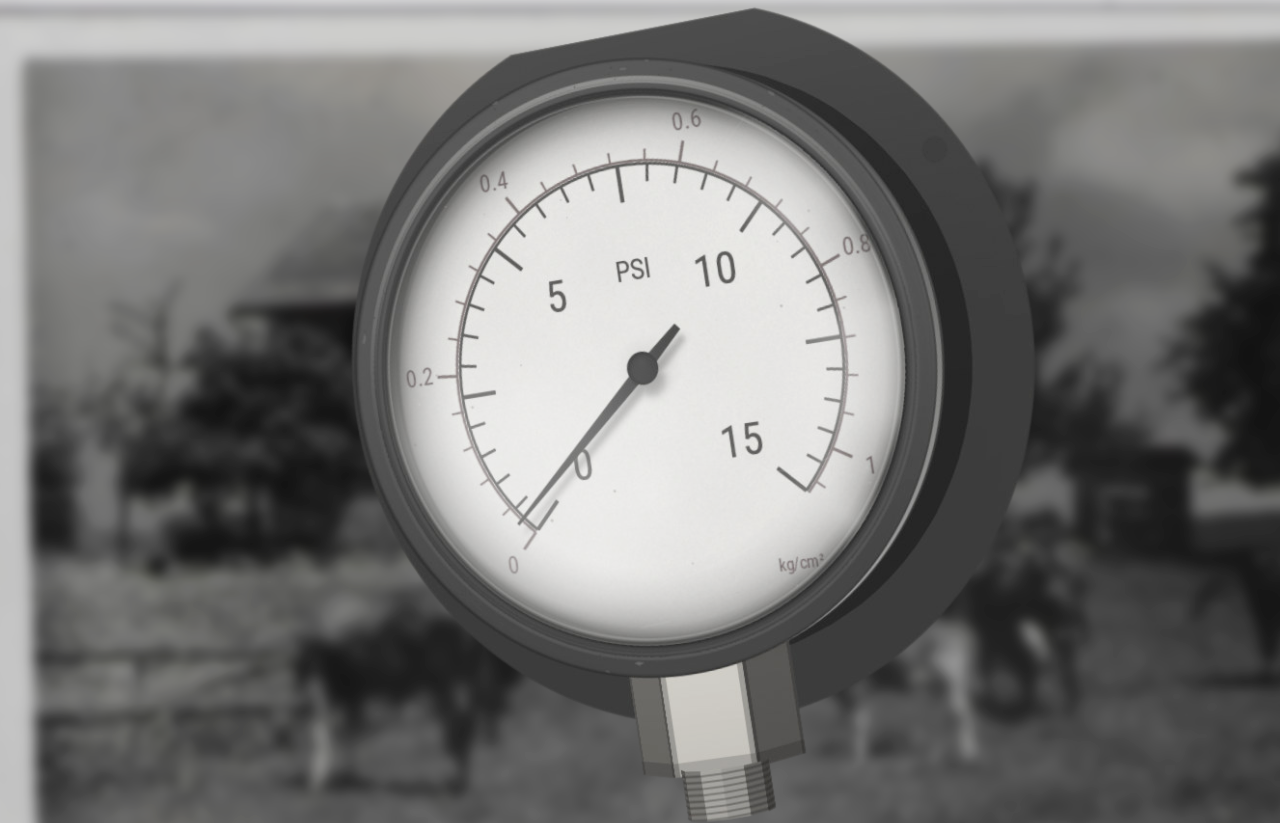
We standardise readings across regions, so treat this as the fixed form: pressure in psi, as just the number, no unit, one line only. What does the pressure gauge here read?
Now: 0.25
